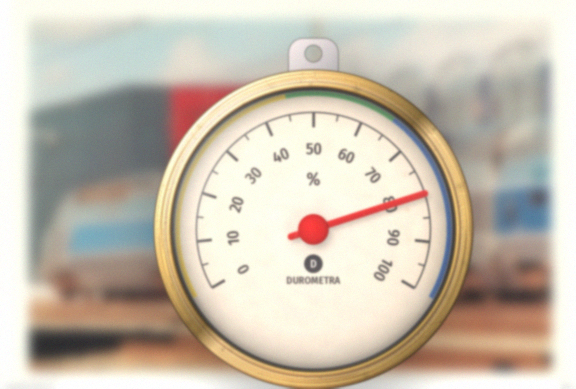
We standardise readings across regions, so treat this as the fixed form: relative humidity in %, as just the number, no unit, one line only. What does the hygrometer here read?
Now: 80
